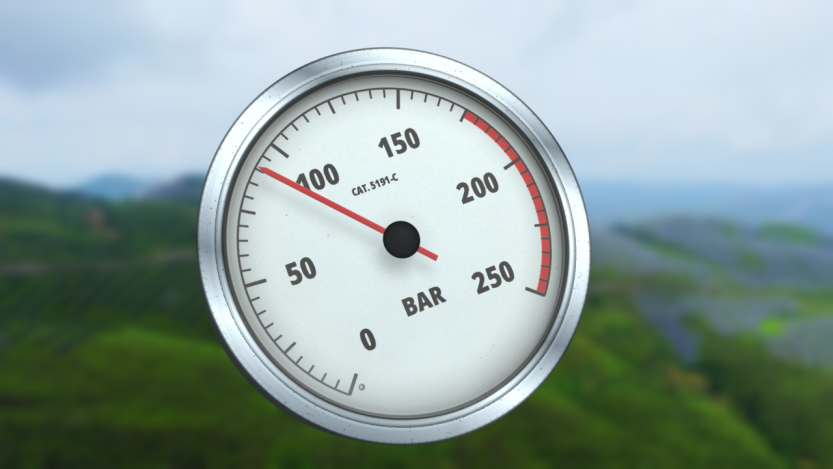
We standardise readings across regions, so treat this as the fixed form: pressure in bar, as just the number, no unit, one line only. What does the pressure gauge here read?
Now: 90
